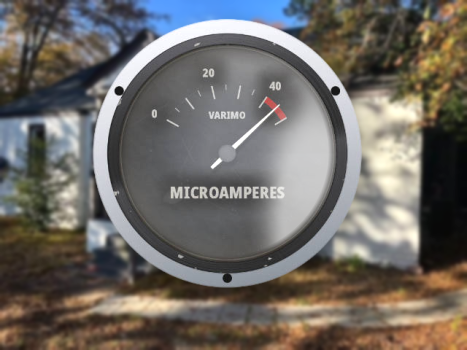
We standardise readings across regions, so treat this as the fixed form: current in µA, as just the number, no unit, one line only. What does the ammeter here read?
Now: 45
